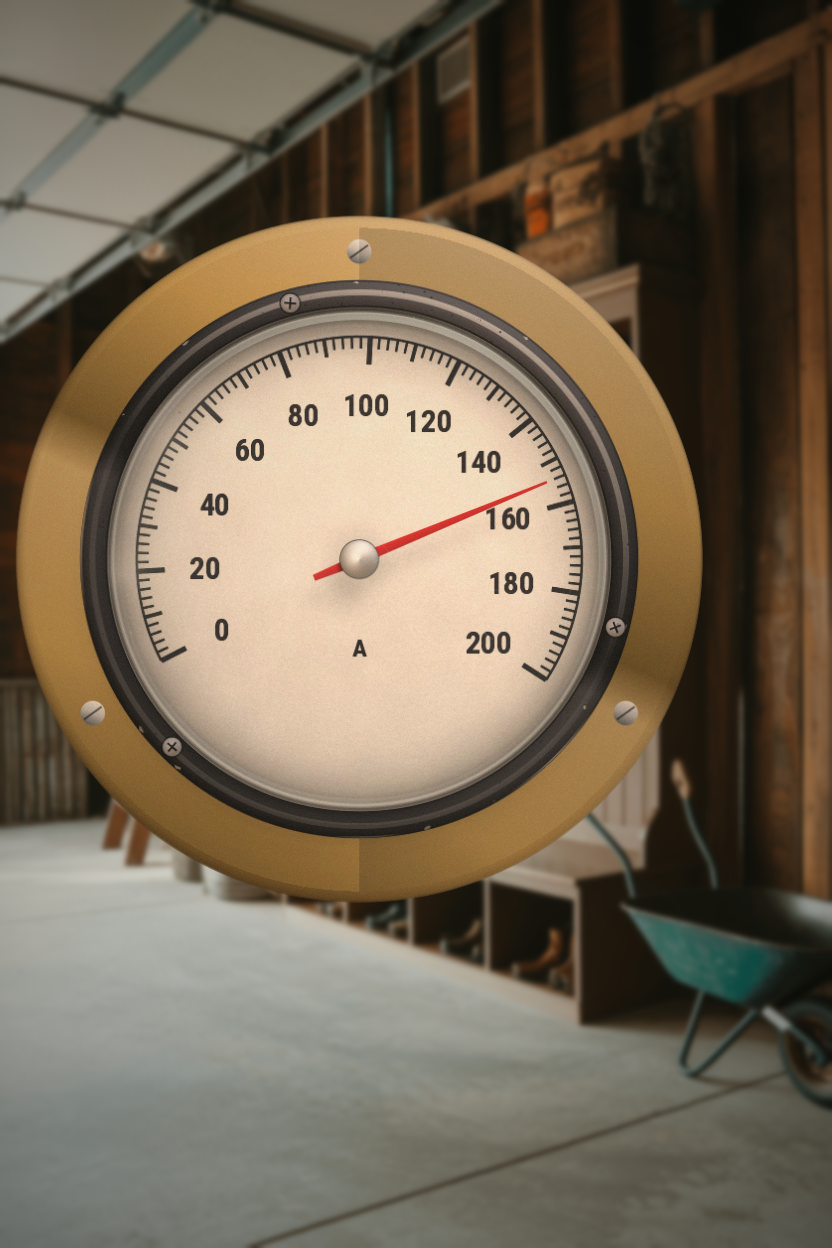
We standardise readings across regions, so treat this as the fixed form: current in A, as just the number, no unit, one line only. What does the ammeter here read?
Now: 154
